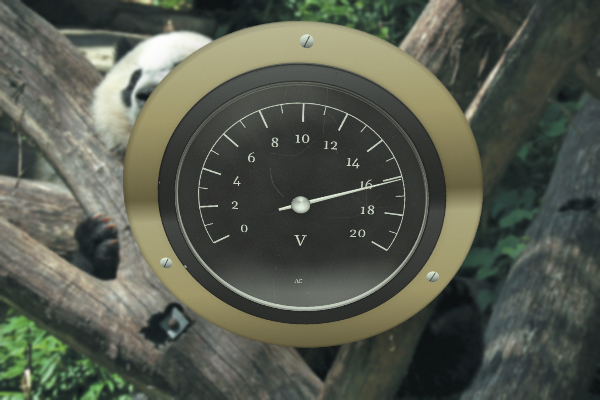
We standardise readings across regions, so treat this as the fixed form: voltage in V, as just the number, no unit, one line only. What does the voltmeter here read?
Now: 16
